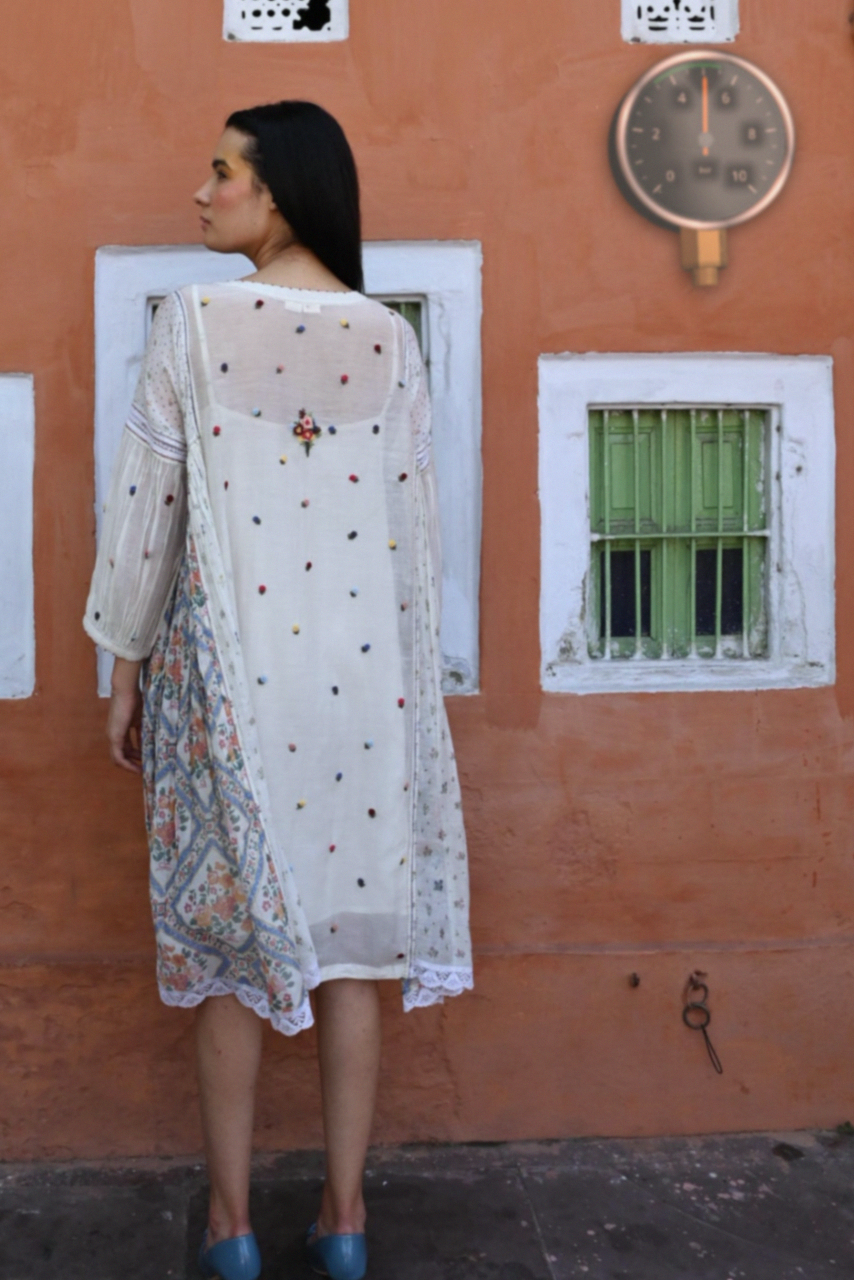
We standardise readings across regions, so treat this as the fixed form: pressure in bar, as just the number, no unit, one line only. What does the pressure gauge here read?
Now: 5
